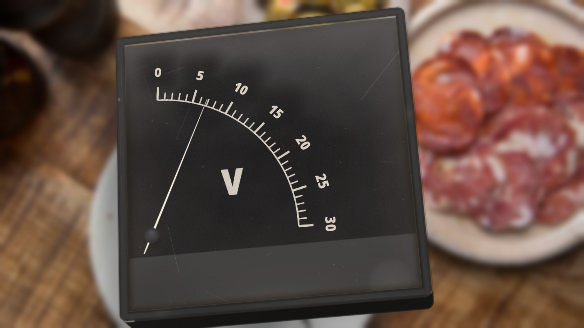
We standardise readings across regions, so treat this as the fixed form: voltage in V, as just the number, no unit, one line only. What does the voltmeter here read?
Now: 7
